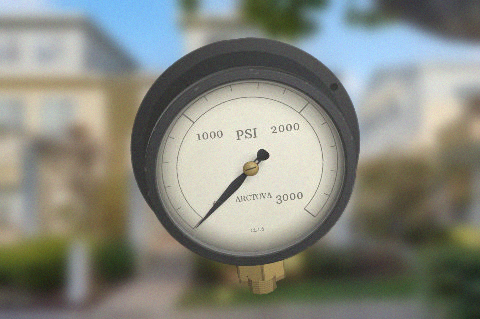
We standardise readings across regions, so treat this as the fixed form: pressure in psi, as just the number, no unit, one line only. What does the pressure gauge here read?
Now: 0
